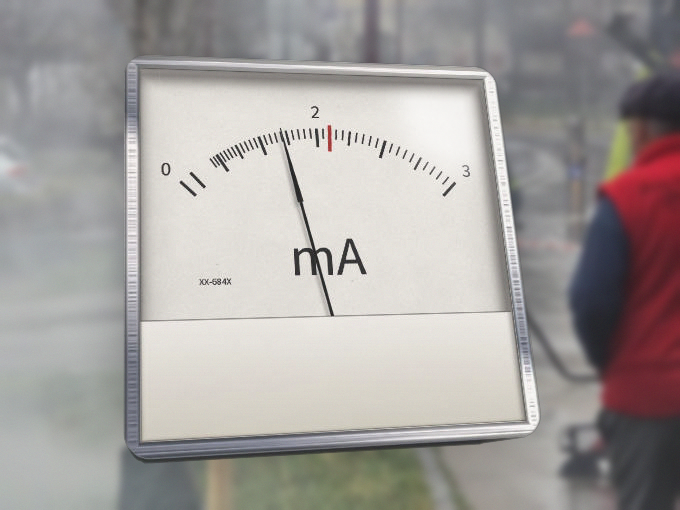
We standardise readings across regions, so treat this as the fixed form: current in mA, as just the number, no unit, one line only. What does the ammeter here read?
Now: 1.7
